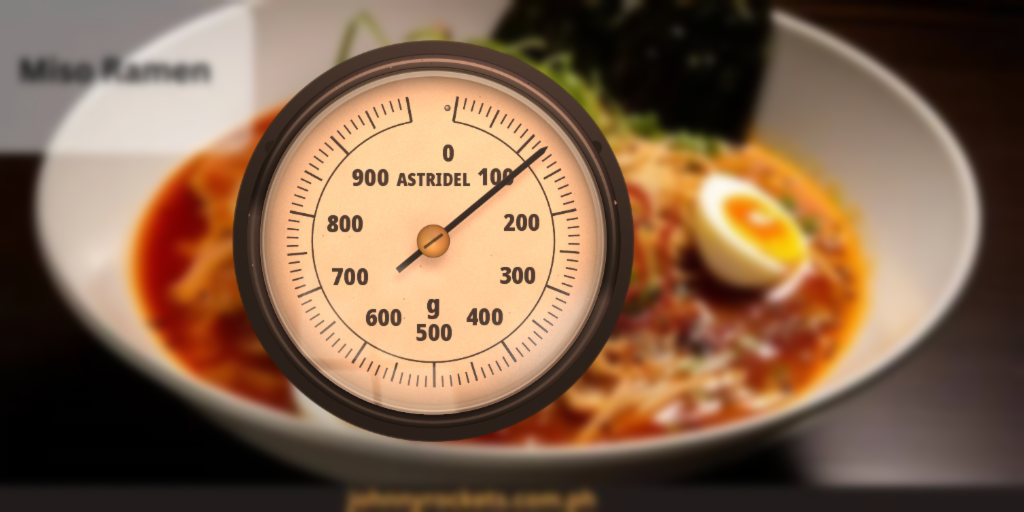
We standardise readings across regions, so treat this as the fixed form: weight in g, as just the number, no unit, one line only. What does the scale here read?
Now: 120
